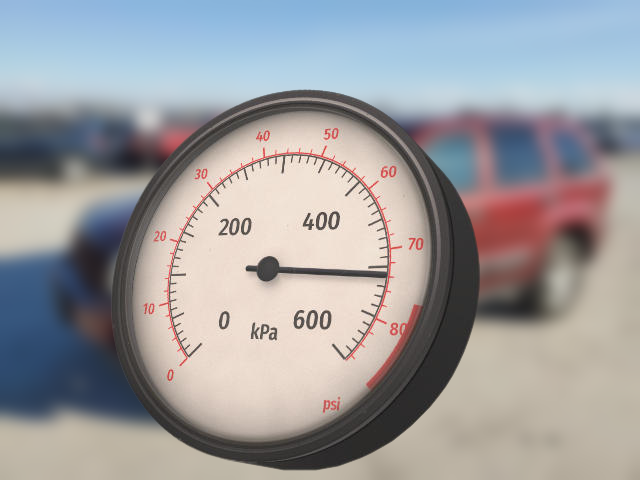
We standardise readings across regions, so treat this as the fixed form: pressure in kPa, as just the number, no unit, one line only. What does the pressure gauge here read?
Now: 510
